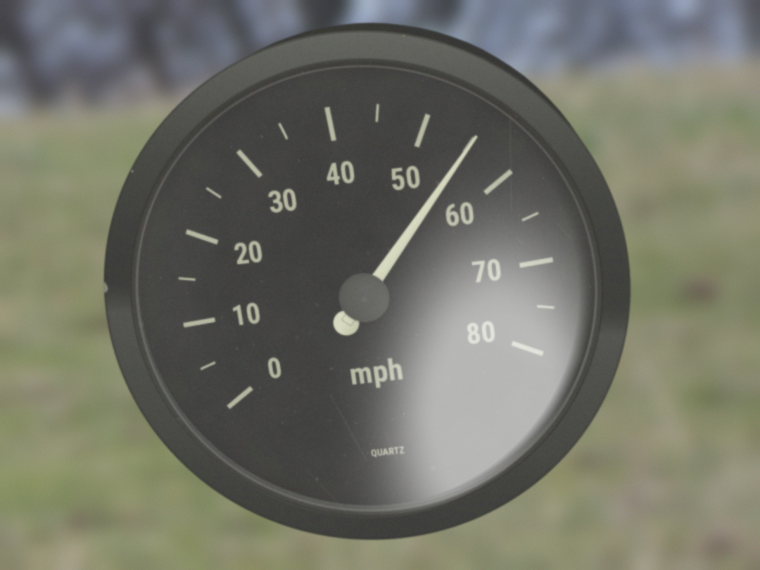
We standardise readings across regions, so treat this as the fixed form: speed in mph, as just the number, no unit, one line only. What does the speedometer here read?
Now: 55
